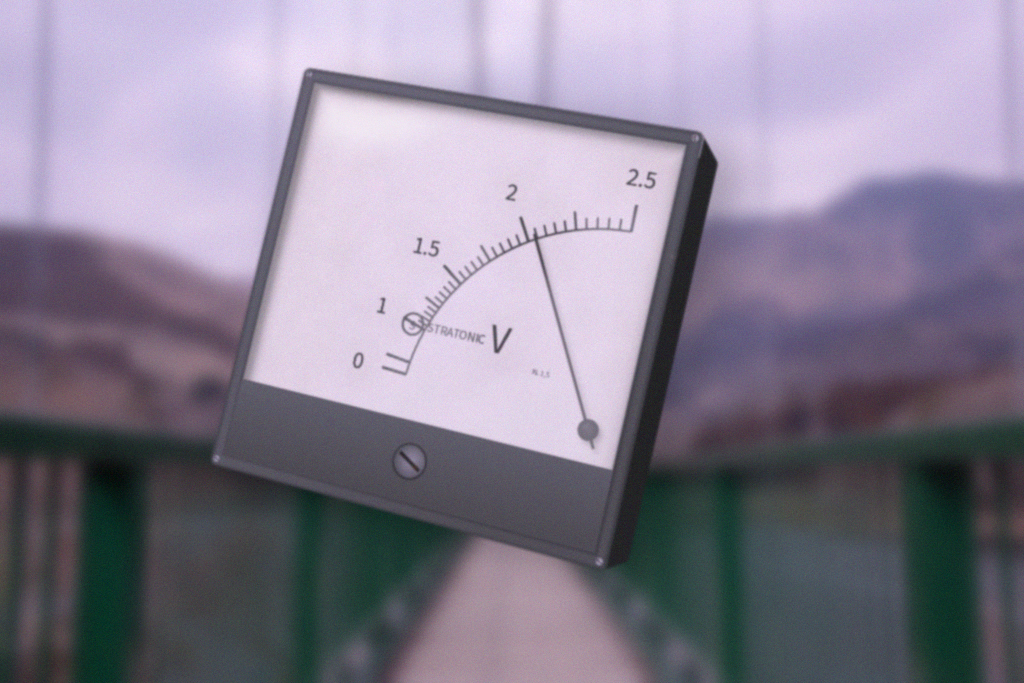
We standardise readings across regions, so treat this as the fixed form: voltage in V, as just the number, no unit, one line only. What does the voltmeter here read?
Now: 2.05
